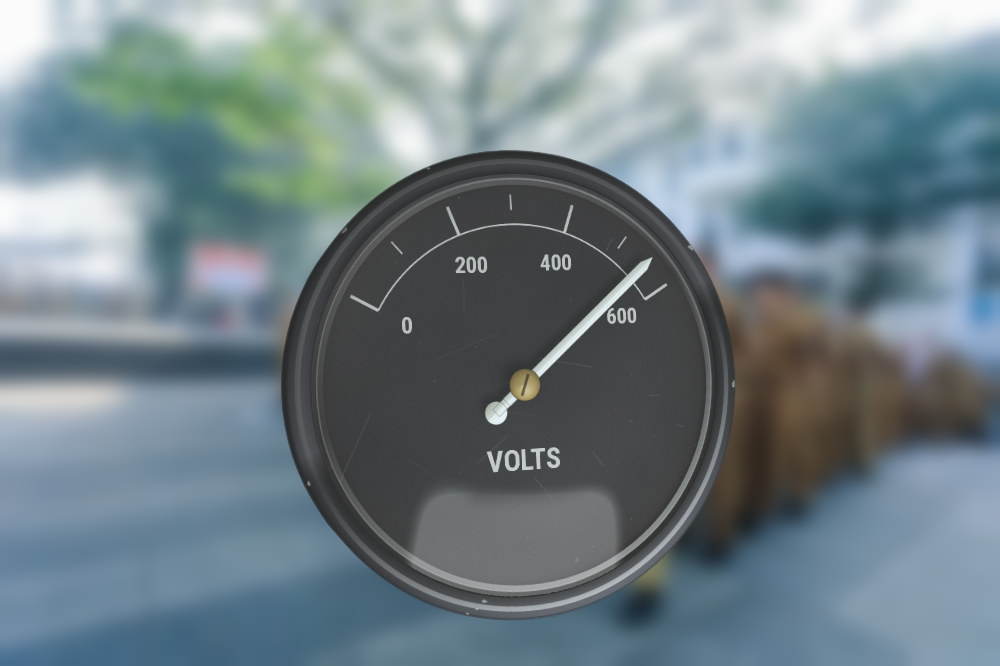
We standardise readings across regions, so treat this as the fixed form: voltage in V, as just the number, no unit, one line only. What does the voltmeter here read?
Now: 550
